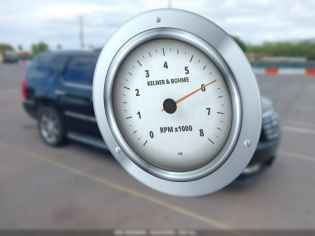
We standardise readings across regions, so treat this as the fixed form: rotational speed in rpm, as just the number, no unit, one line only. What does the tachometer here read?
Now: 6000
